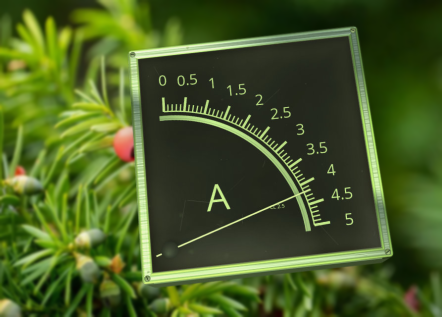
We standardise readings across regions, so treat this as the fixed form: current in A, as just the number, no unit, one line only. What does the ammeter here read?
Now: 4.2
